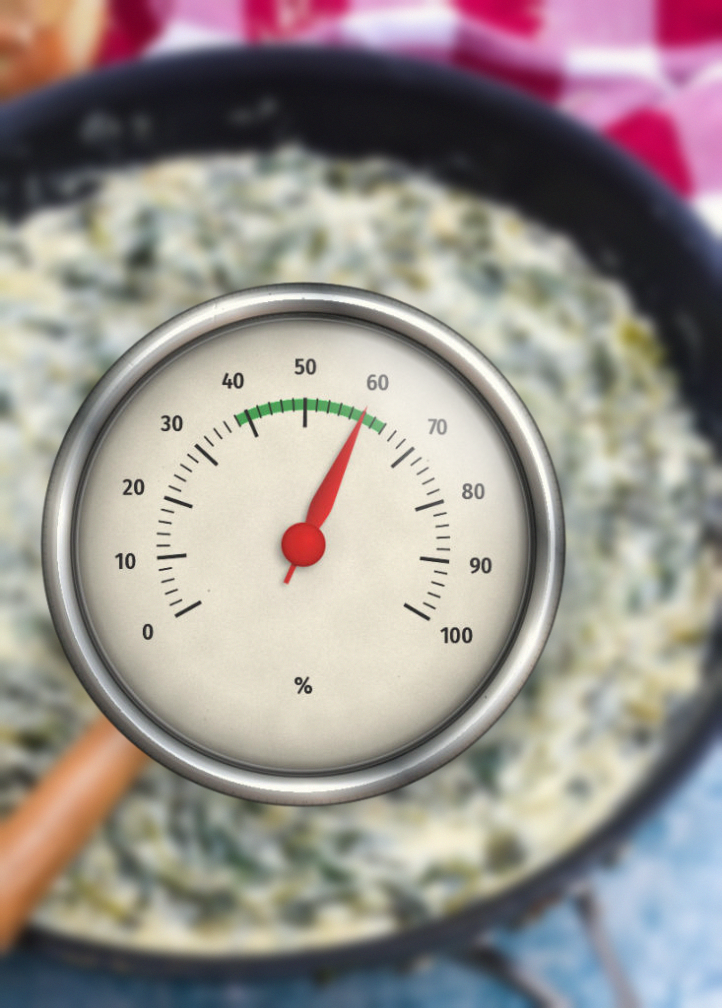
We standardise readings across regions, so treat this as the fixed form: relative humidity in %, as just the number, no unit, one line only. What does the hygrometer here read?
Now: 60
